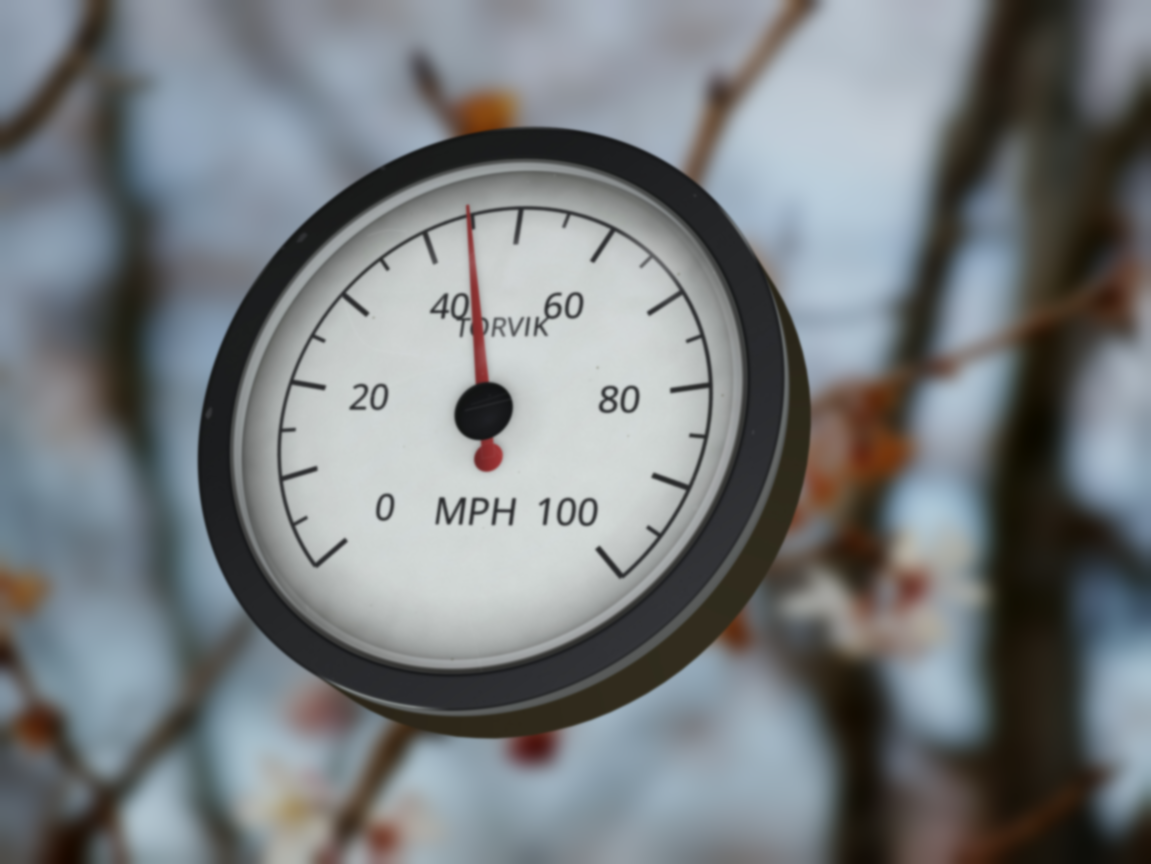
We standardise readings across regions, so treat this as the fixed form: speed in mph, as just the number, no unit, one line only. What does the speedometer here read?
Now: 45
